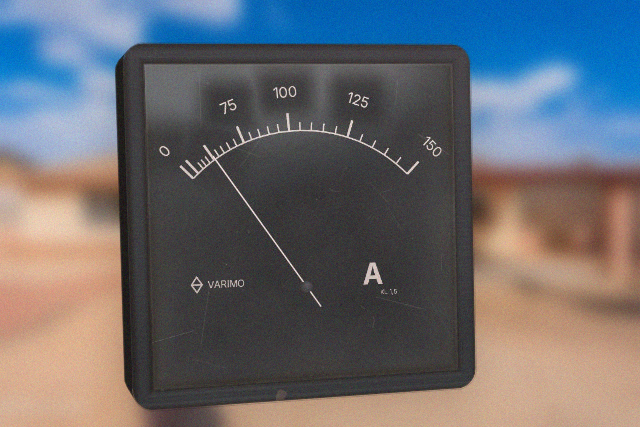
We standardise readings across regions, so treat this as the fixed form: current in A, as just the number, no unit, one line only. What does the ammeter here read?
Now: 50
